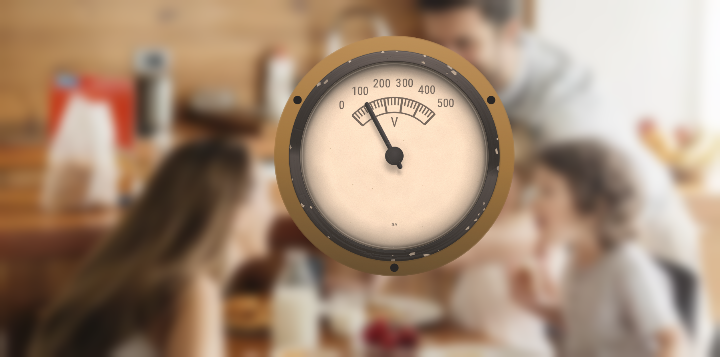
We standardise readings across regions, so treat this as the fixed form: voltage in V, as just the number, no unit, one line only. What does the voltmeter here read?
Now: 100
